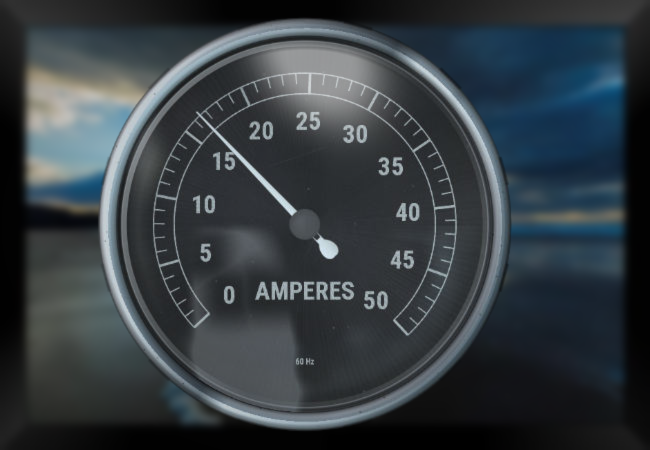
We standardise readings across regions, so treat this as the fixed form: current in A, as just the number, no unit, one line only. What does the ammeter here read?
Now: 16.5
